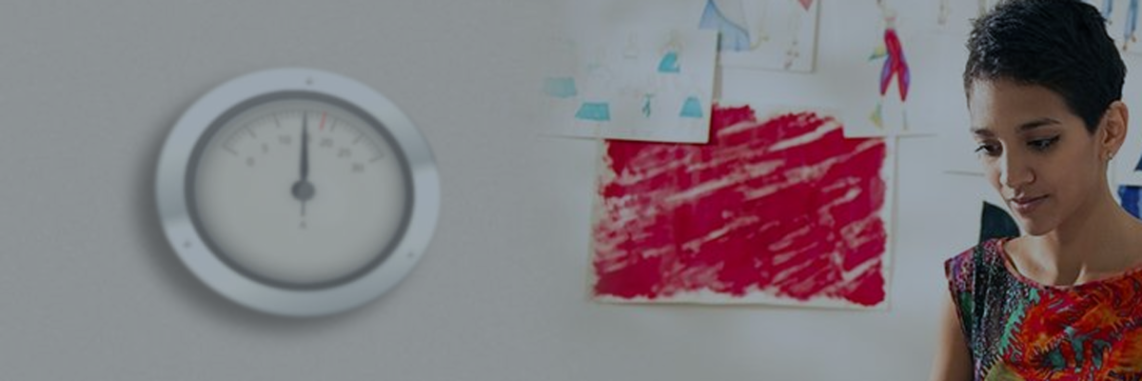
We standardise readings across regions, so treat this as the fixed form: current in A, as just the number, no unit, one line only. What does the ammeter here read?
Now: 15
